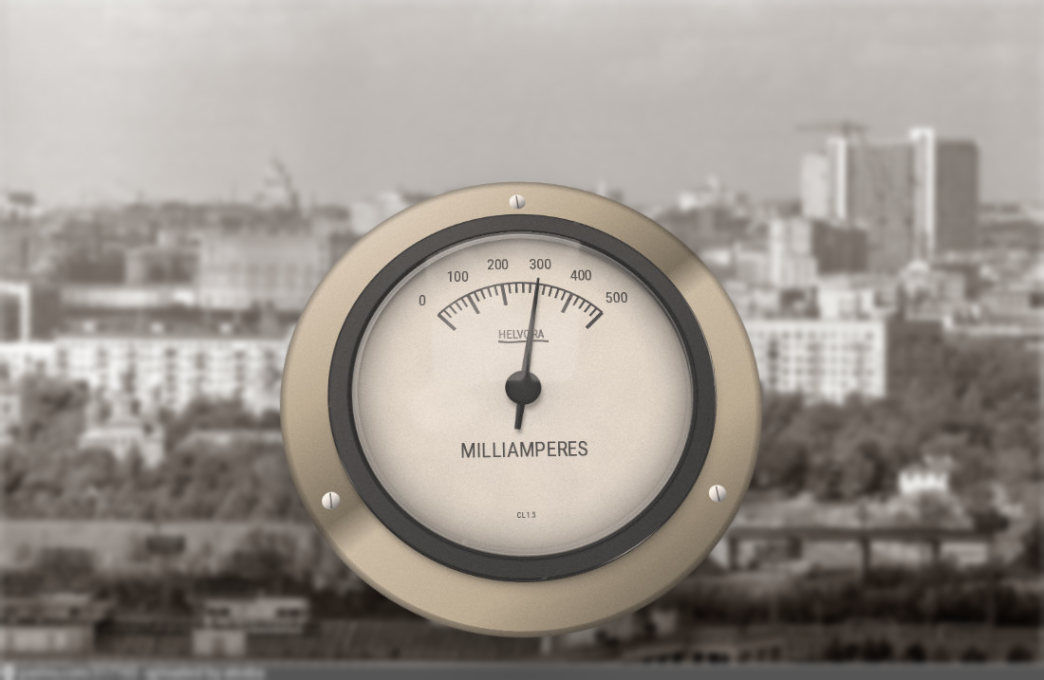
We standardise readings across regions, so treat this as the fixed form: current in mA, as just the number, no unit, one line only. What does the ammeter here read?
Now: 300
